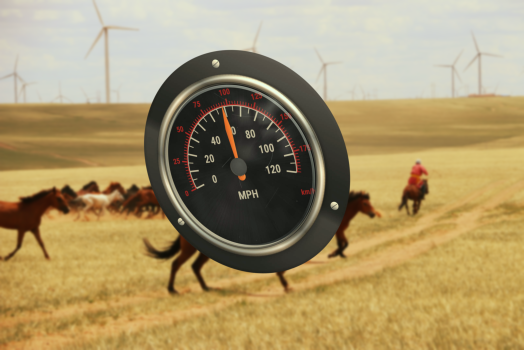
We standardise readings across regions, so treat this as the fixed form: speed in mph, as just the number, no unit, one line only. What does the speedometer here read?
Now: 60
